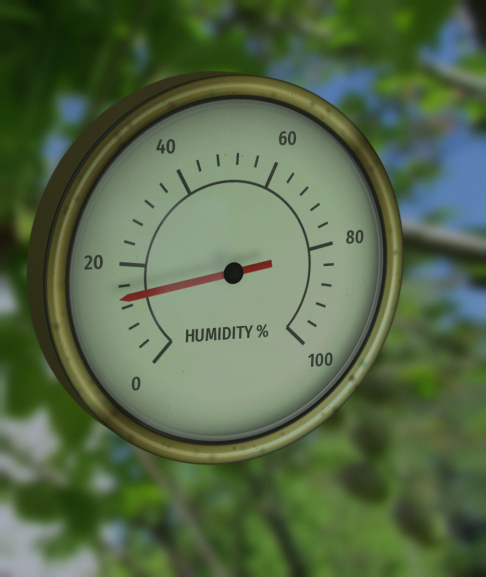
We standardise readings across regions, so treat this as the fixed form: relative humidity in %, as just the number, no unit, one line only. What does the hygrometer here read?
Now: 14
